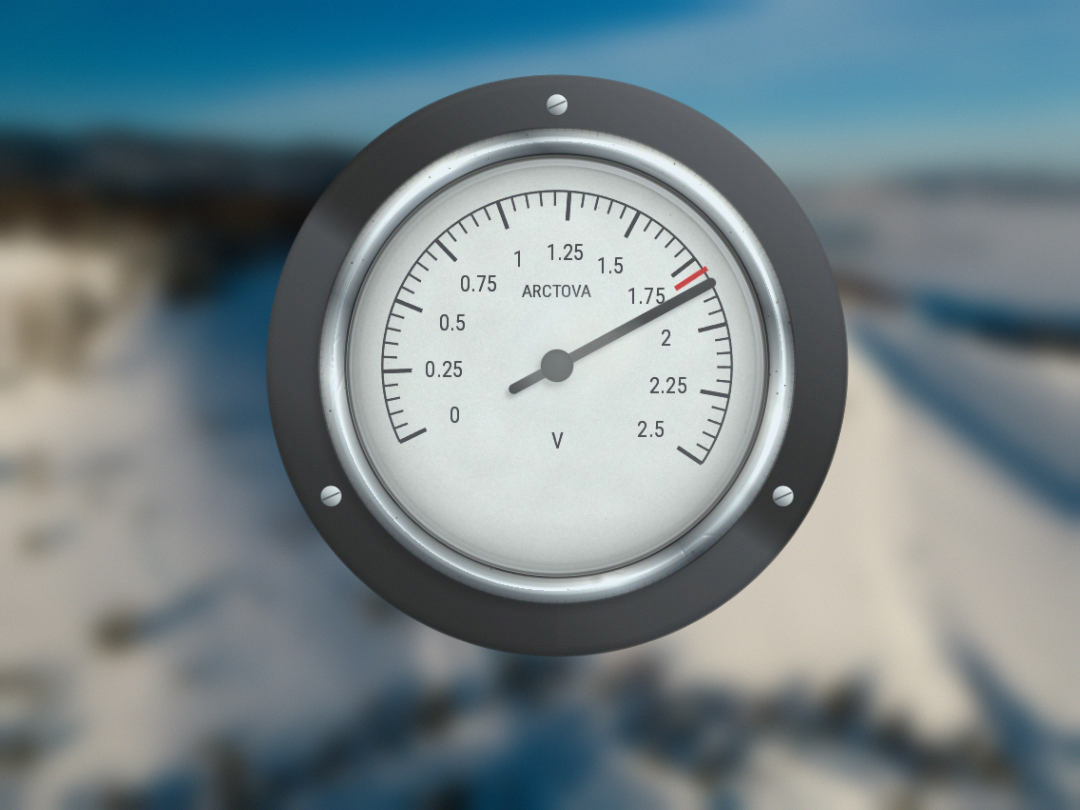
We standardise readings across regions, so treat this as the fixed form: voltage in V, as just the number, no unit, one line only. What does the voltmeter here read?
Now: 1.85
